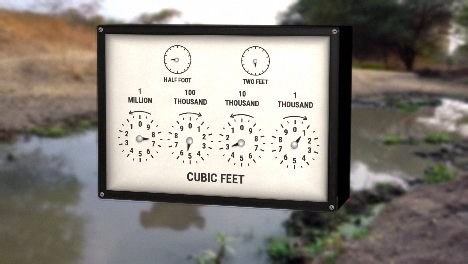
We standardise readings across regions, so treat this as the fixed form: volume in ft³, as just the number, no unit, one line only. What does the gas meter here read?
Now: 753100
